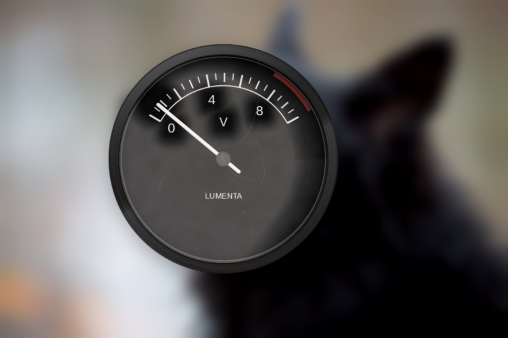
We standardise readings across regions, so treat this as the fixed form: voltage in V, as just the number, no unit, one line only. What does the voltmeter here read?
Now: 0.75
